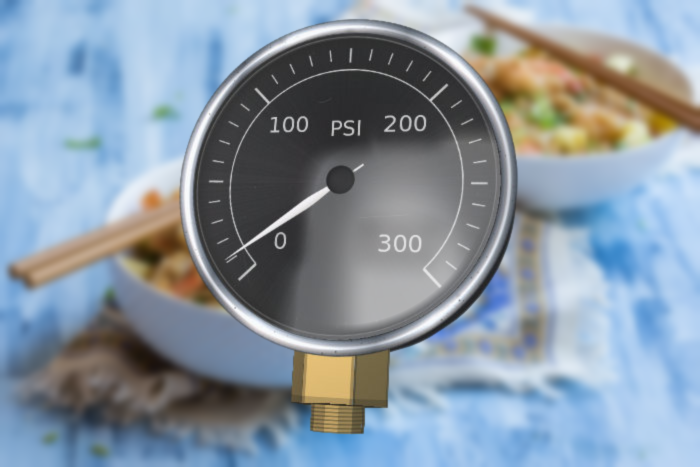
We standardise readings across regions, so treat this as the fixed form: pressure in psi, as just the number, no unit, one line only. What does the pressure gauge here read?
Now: 10
